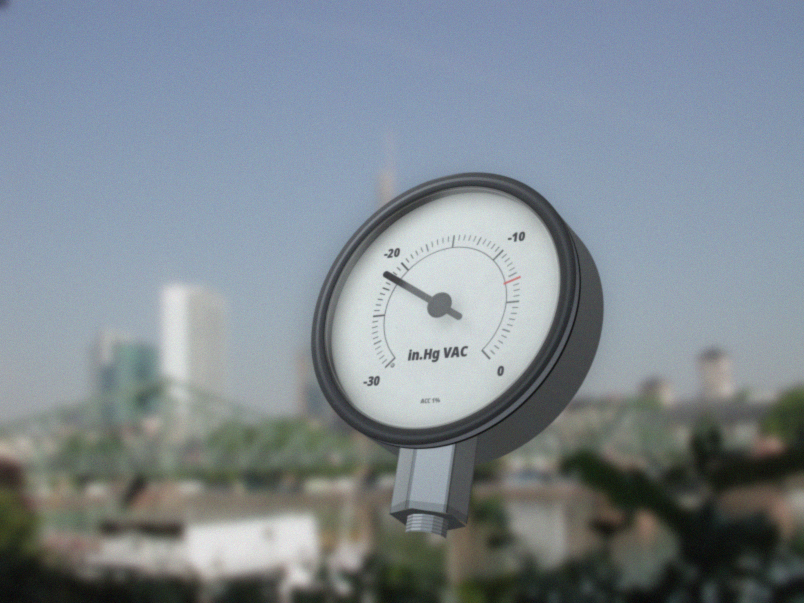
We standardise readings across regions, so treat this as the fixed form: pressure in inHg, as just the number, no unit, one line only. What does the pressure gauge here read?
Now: -21.5
